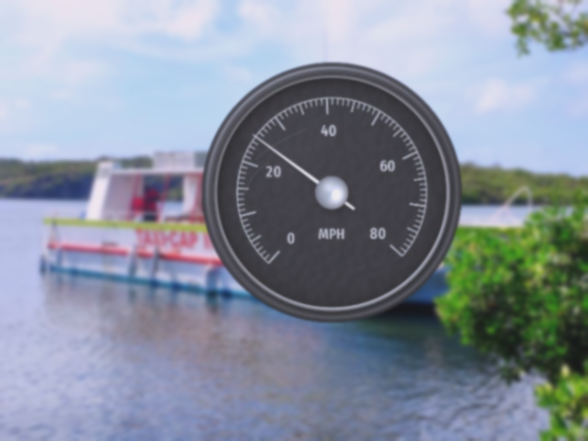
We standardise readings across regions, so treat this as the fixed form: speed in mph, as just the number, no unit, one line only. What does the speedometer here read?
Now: 25
